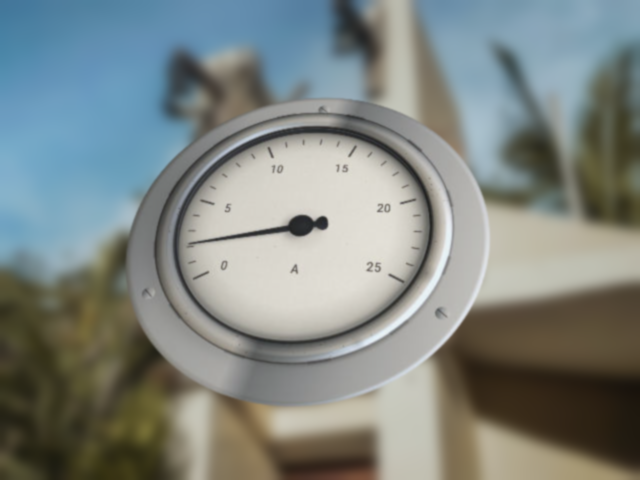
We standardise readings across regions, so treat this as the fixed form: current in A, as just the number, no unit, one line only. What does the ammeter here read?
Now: 2
